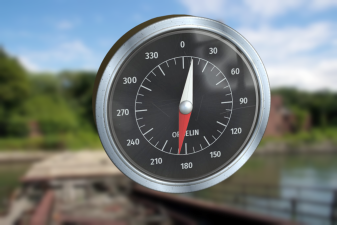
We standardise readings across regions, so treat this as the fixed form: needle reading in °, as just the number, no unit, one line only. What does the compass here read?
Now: 190
